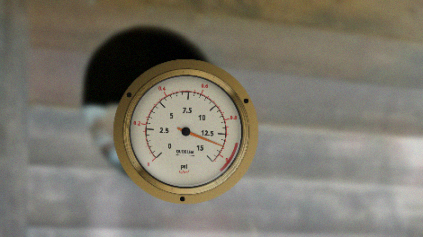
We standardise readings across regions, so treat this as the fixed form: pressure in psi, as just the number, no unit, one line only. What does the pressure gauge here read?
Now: 13.5
